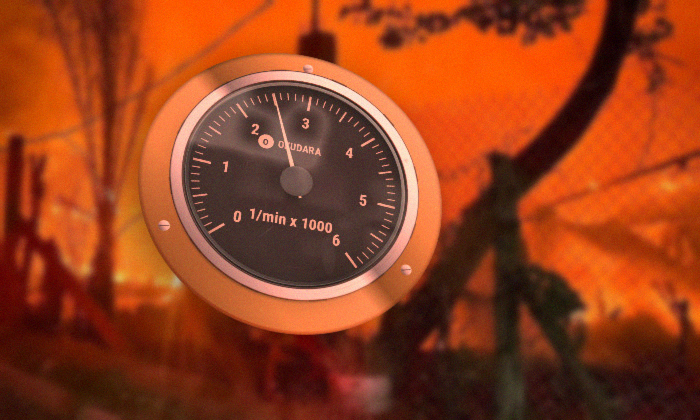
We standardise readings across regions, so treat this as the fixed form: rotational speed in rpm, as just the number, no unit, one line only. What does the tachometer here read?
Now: 2500
